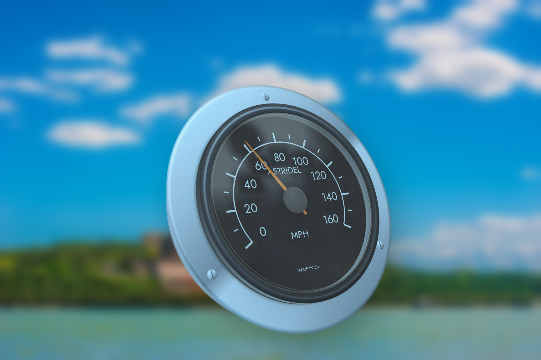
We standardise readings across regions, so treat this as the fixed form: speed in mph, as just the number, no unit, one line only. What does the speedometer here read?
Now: 60
